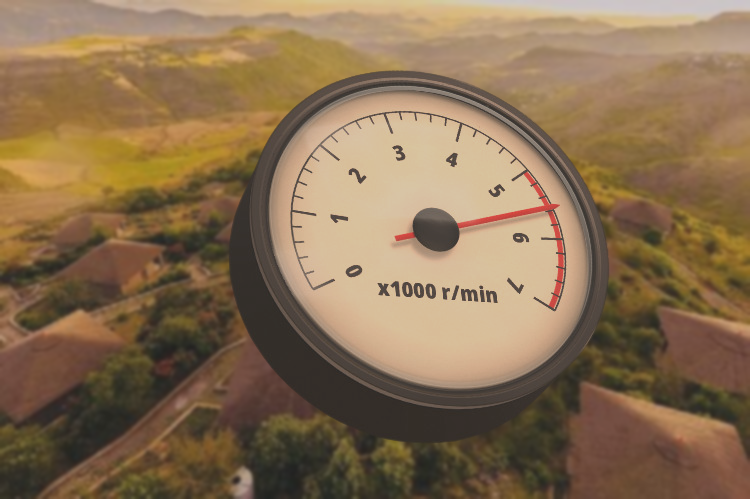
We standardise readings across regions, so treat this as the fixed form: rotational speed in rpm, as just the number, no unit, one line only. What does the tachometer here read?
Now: 5600
